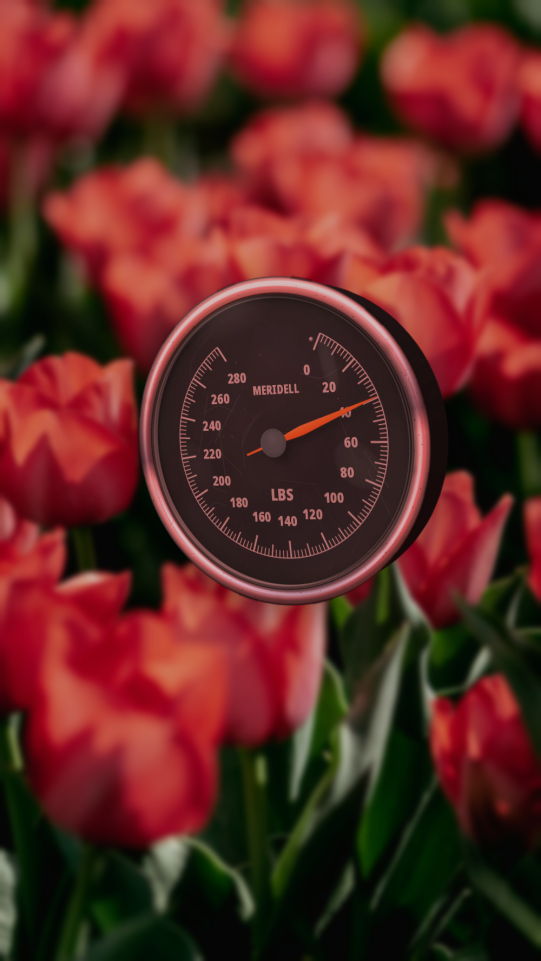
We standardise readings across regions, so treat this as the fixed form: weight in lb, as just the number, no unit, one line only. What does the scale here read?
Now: 40
